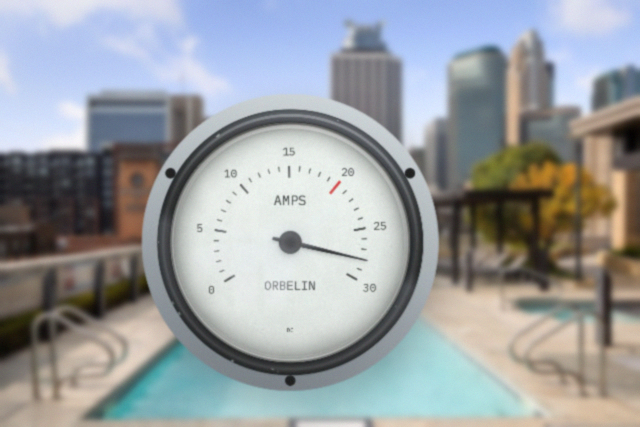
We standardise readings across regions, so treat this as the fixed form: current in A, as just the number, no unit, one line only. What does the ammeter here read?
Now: 28
